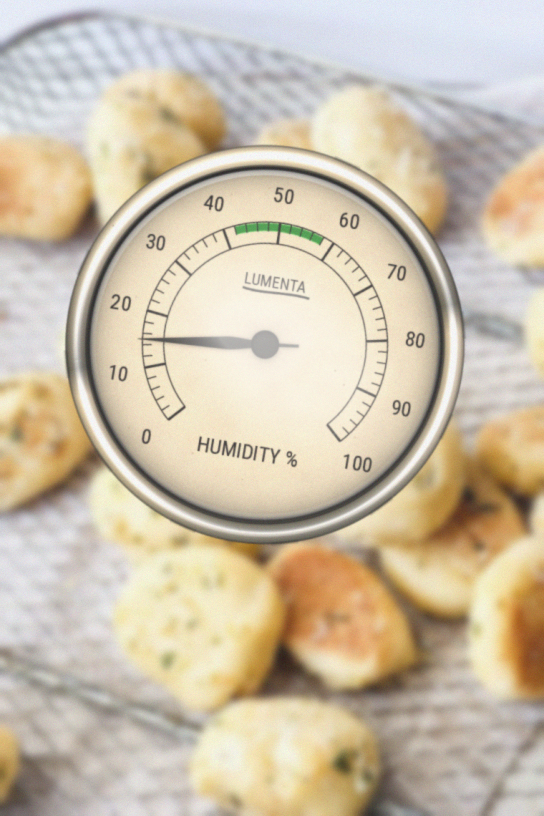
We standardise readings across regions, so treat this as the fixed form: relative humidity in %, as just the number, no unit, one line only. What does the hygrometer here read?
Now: 15
